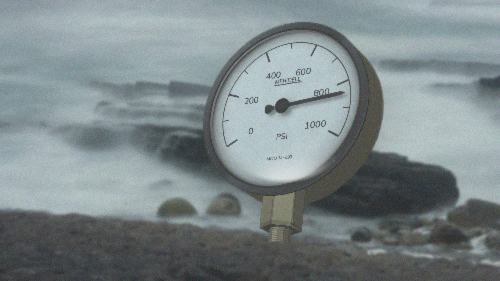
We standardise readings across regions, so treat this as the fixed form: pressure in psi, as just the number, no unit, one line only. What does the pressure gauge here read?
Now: 850
